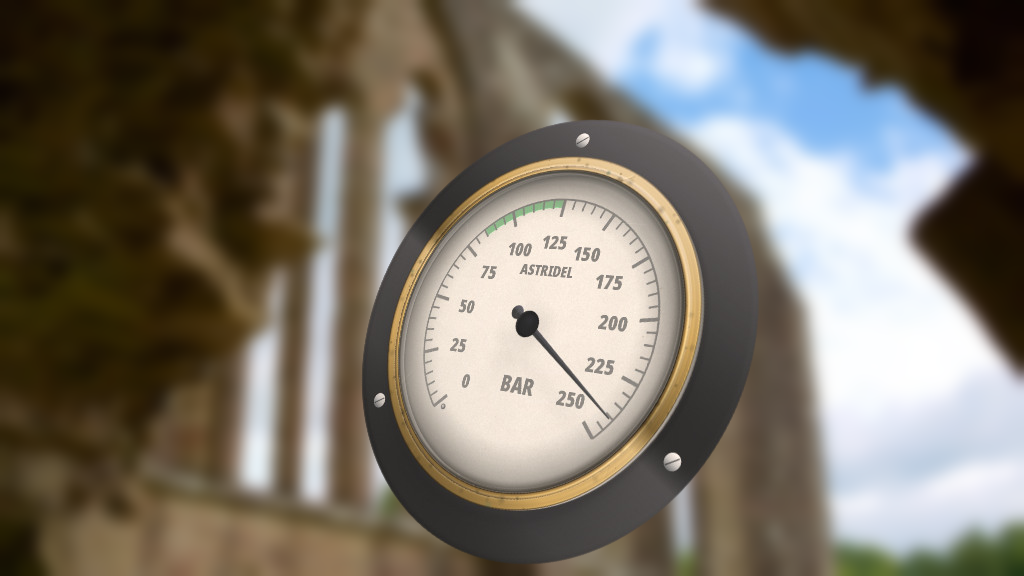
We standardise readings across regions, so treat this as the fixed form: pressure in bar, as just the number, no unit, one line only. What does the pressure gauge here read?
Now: 240
